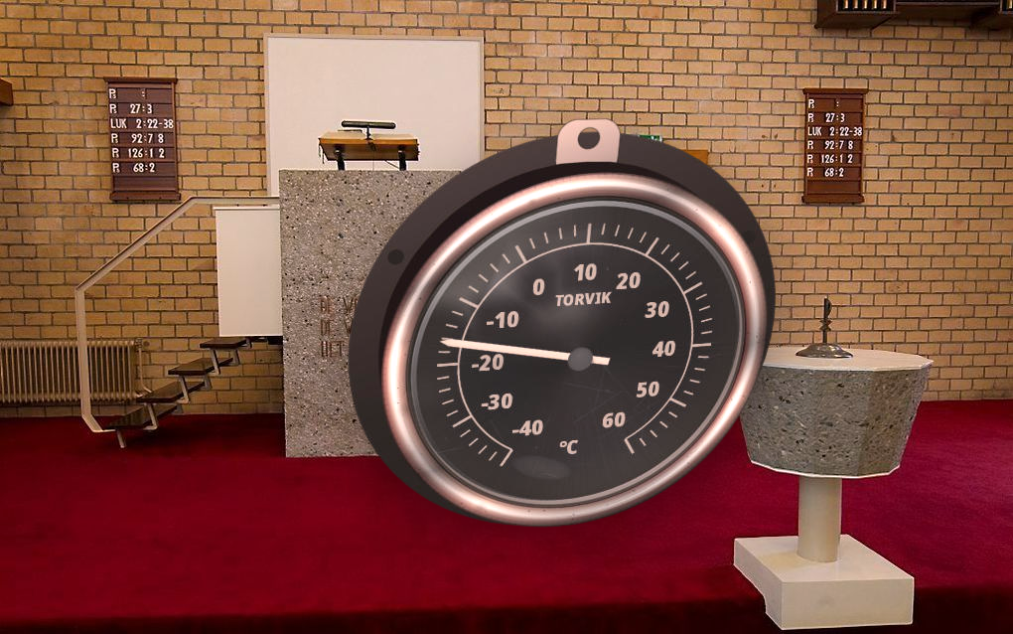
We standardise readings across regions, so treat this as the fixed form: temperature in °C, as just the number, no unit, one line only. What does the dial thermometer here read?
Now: -16
